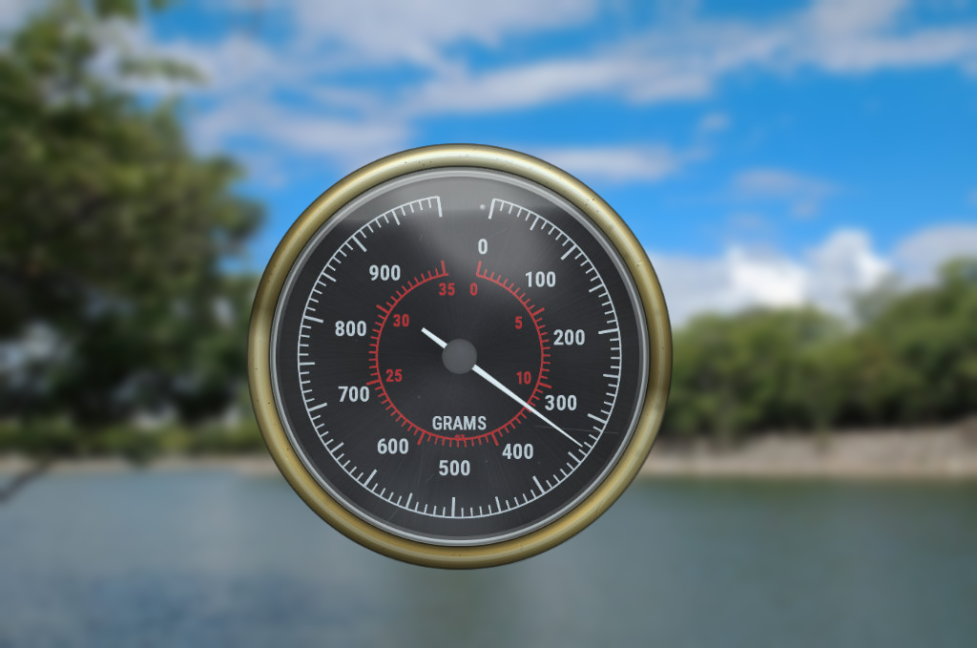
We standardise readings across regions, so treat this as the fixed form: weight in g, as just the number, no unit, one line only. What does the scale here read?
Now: 335
